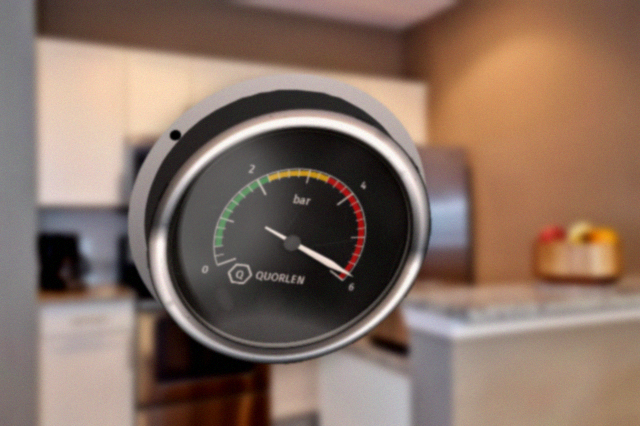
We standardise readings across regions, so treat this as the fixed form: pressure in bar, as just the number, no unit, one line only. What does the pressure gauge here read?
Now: 5.8
